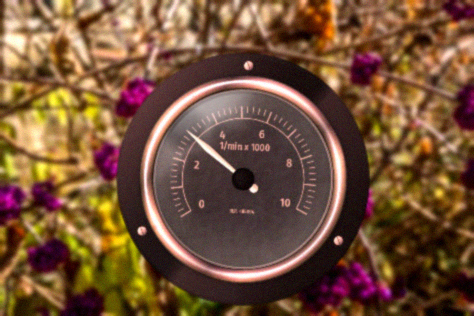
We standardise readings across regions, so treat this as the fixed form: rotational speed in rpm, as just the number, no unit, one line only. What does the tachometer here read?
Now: 3000
